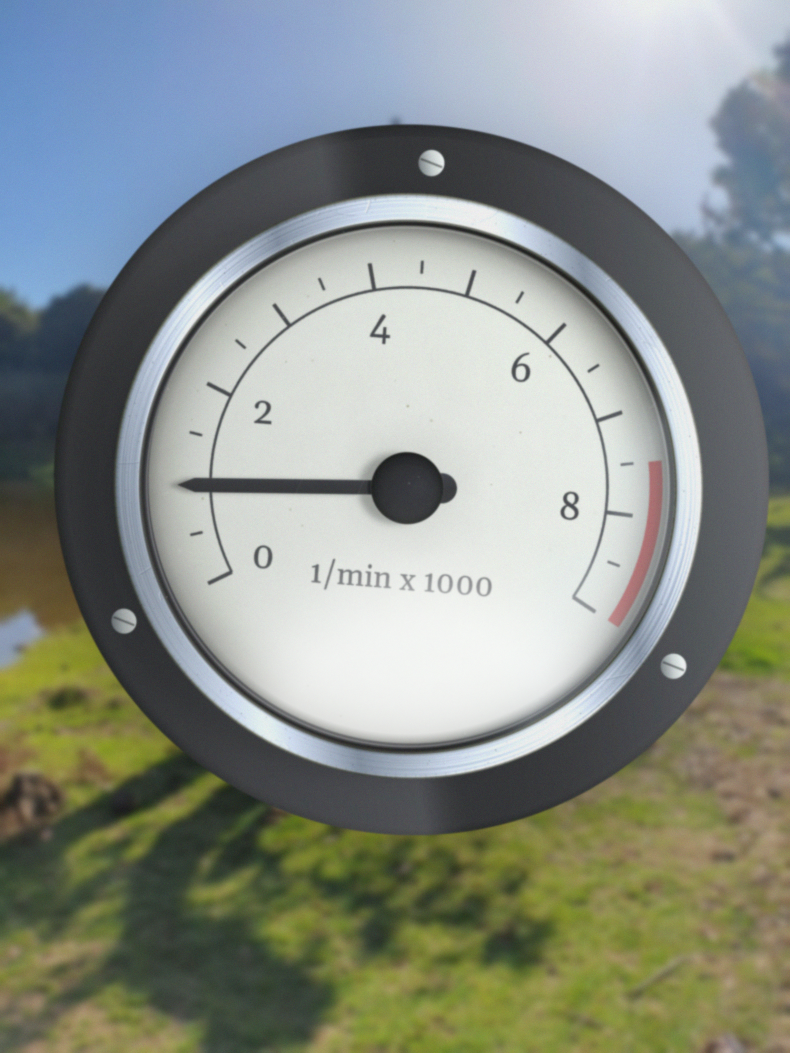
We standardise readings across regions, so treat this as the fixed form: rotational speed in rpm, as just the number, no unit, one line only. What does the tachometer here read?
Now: 1000
